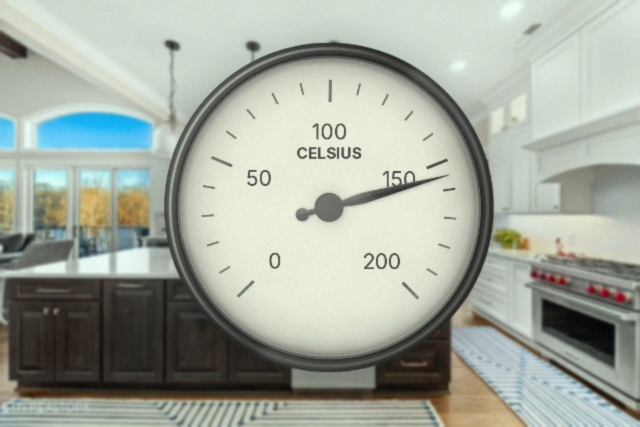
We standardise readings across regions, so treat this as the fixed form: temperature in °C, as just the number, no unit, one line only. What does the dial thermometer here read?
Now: 155
